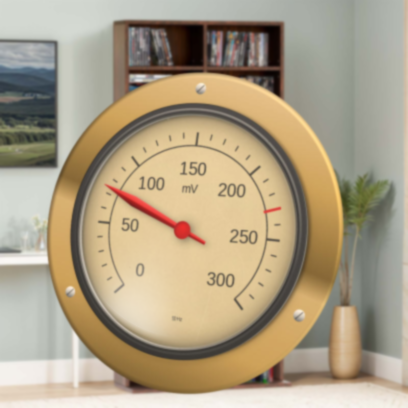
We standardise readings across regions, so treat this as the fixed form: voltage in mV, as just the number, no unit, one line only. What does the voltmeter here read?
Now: 75
